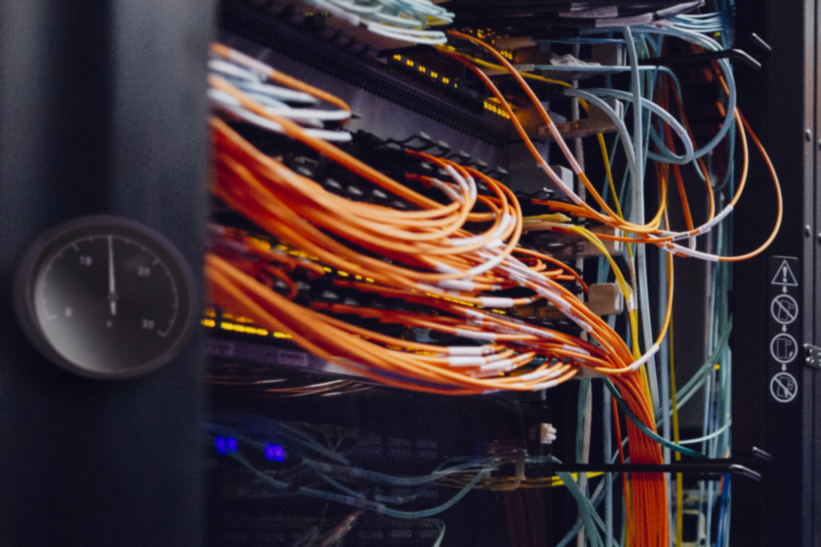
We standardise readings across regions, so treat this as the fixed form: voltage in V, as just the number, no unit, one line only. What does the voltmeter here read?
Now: 14
